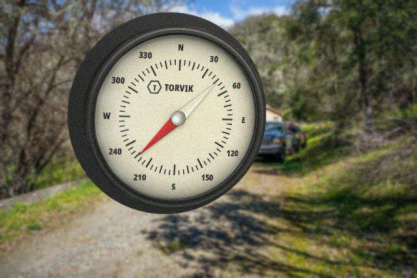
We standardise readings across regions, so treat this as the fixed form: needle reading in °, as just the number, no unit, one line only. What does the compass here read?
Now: 225
